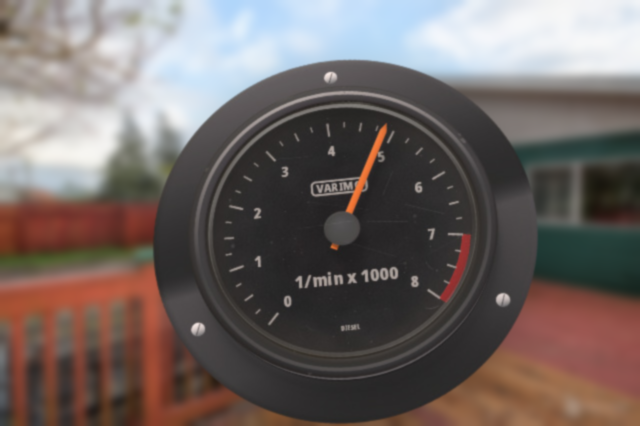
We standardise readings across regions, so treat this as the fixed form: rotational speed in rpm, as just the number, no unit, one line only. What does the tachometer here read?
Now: 4875
